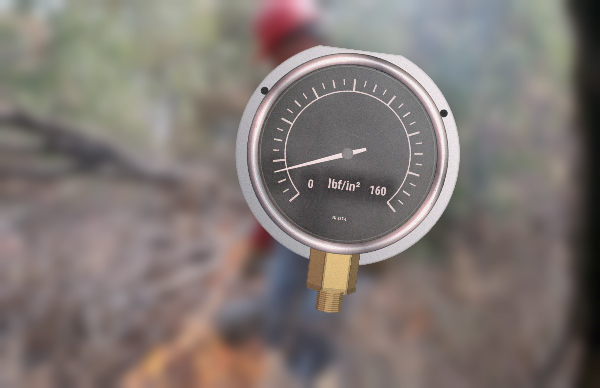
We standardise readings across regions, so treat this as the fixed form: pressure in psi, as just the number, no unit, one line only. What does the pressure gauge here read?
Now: 15
